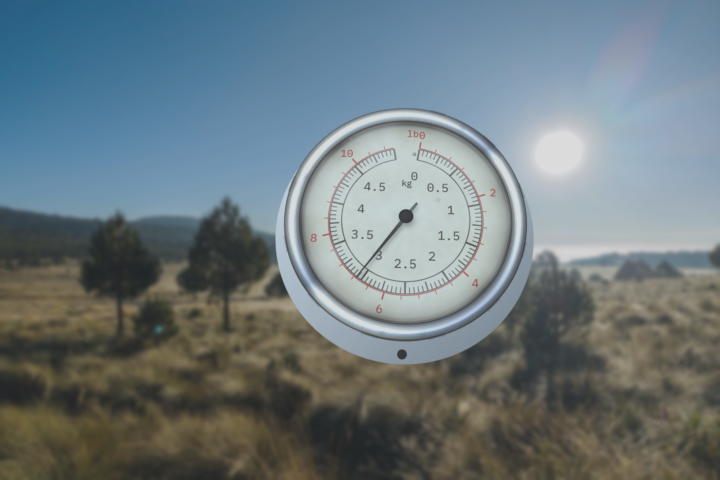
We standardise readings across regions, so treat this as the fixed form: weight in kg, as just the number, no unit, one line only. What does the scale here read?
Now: 3.05
